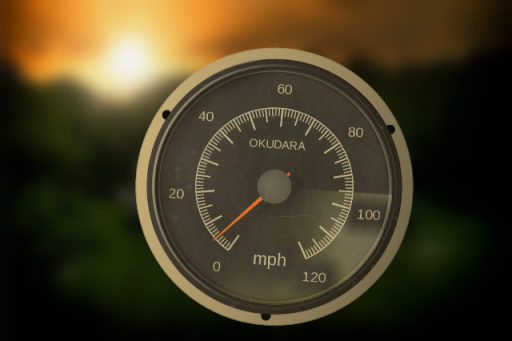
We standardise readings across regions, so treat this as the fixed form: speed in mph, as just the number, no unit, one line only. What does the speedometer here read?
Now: 5
